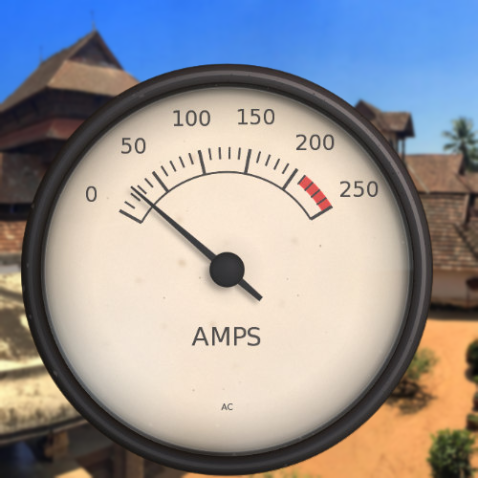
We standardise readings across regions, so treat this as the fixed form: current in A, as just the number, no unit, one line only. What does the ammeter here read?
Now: 25
